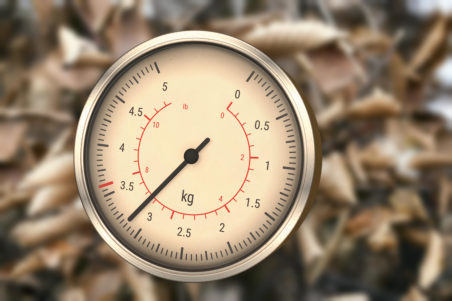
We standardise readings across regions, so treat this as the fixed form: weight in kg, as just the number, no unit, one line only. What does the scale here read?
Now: 3.15
